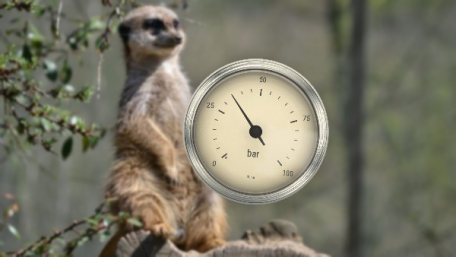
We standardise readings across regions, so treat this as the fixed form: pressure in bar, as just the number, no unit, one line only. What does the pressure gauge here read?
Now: 35
